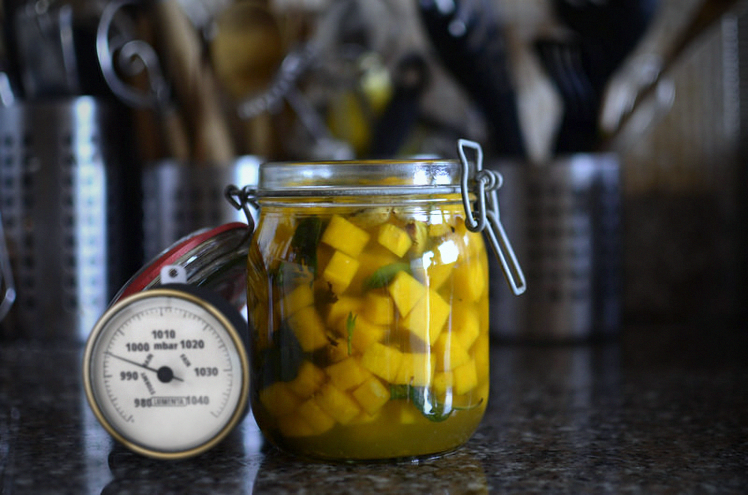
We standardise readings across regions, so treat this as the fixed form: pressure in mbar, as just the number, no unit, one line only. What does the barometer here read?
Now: 995
